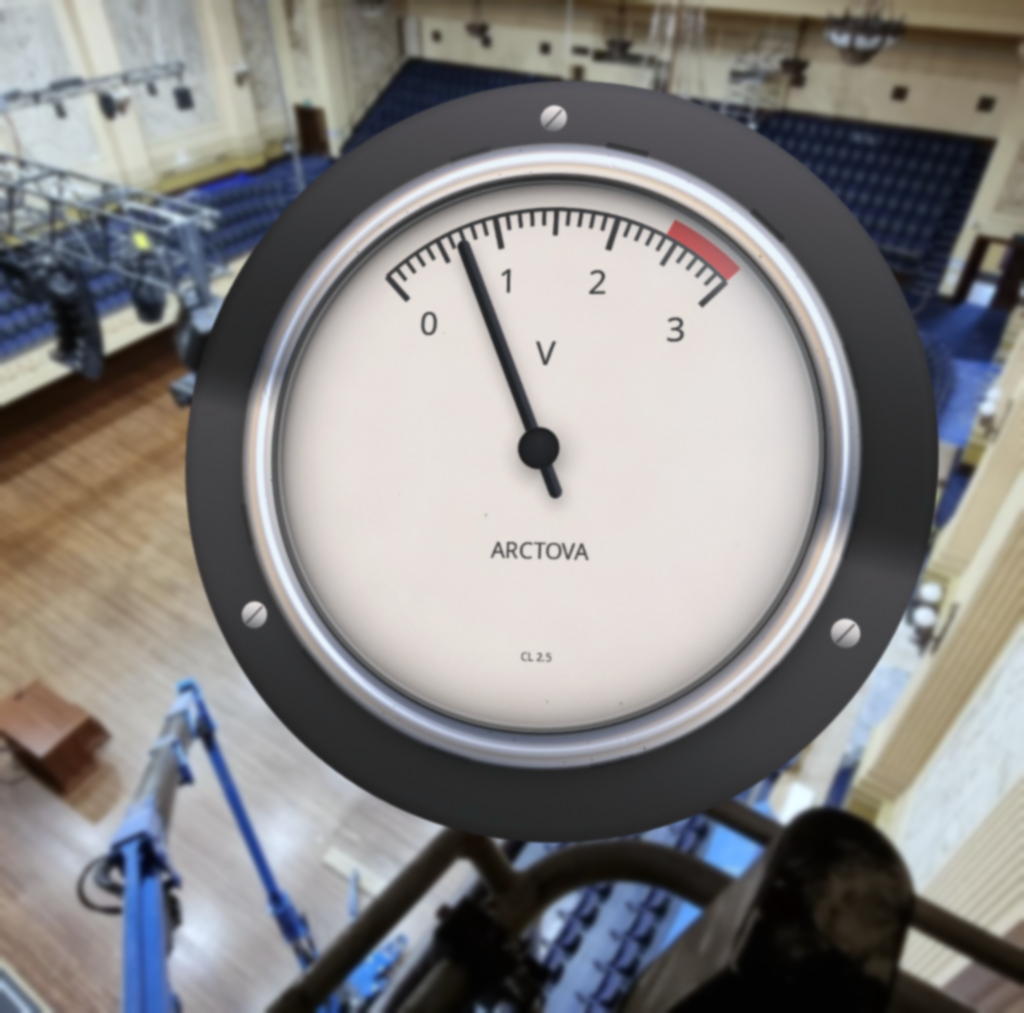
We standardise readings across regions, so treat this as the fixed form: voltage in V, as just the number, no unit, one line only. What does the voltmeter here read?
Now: 0.7
